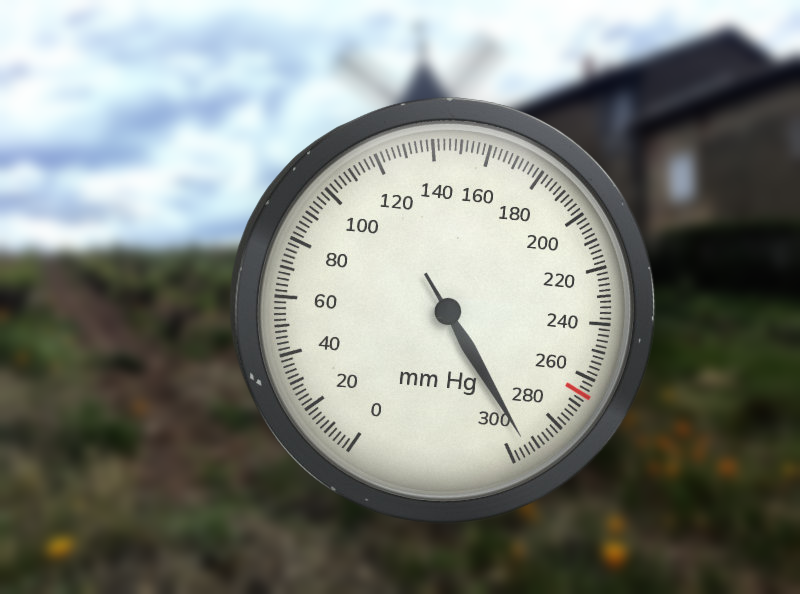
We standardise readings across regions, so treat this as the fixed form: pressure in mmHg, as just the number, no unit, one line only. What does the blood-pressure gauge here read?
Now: 294
